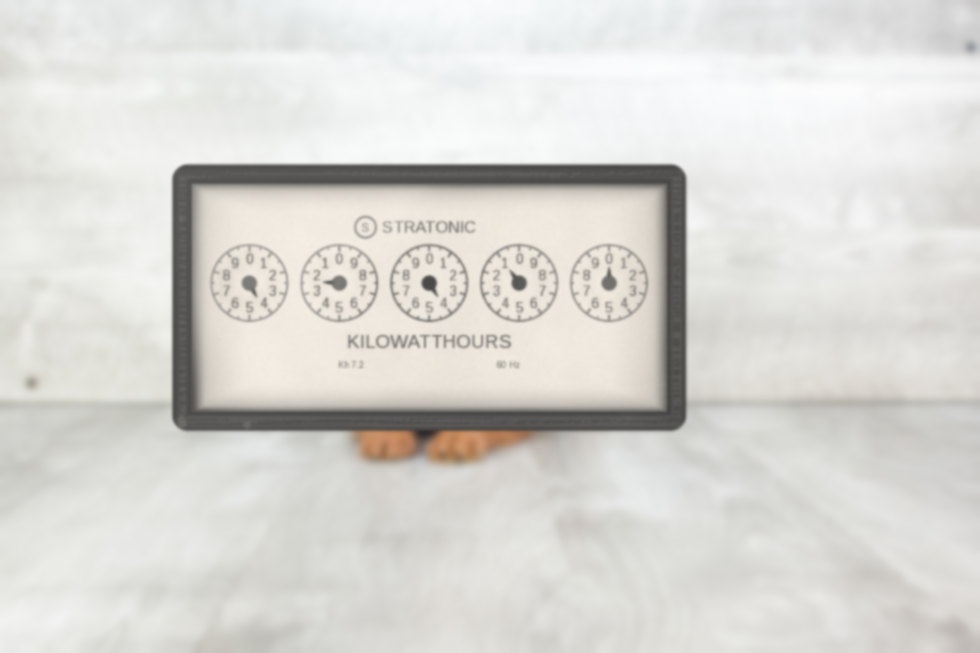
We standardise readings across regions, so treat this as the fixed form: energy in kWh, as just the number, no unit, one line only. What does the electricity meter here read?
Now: 42410
